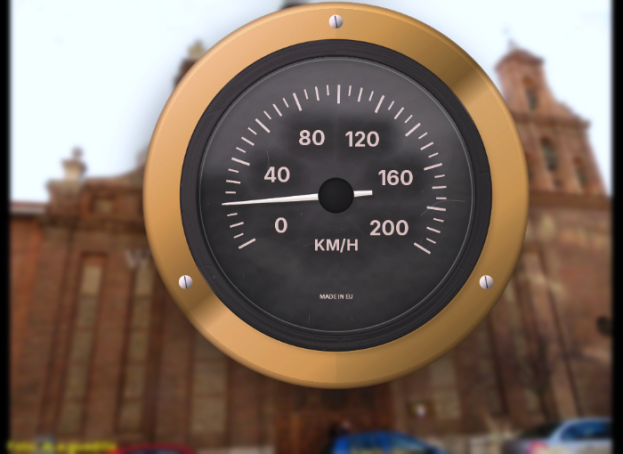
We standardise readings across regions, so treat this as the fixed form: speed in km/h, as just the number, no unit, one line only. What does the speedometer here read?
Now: 20
